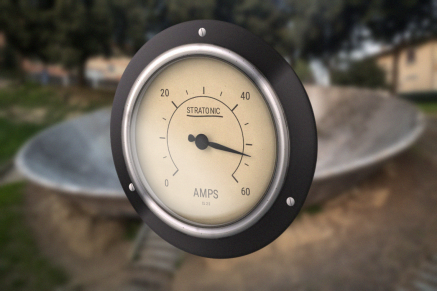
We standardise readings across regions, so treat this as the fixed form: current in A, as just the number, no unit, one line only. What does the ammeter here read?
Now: 52.5
